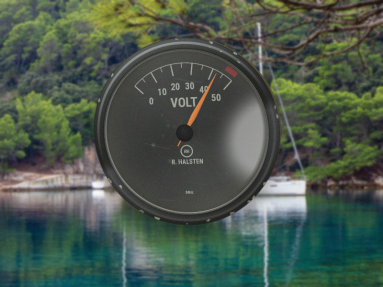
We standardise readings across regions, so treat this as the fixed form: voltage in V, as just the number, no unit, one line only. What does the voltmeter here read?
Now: 42.5
